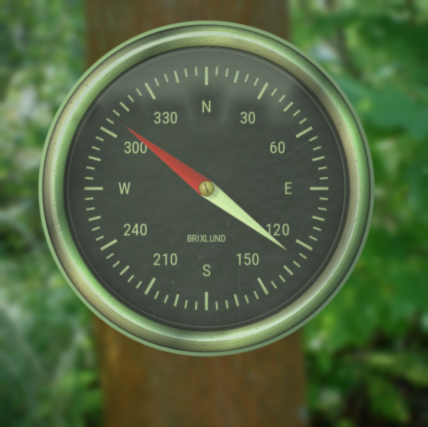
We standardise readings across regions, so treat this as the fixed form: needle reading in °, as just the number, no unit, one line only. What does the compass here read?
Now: 307.5
